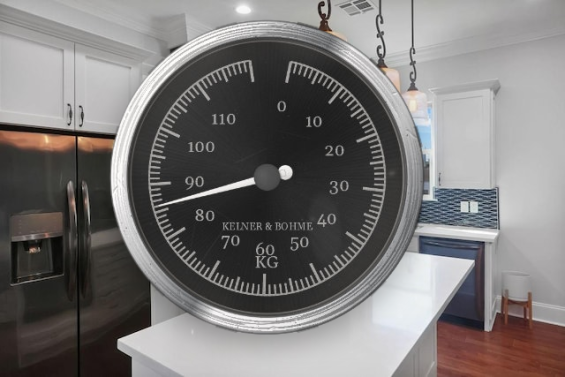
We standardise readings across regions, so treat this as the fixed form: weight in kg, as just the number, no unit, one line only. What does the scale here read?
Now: 86
